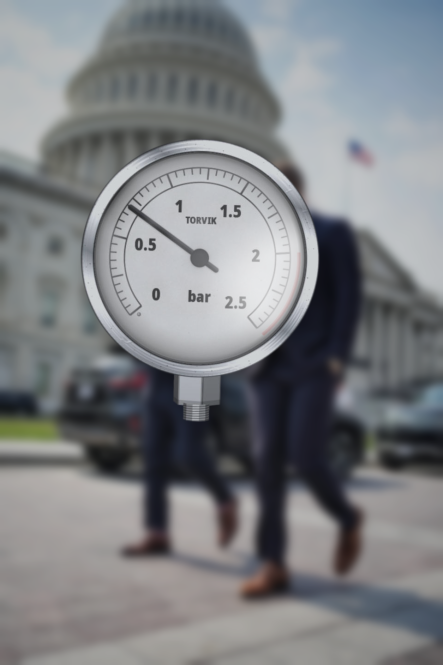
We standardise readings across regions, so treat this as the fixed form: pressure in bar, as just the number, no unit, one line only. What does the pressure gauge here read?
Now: 0.7
